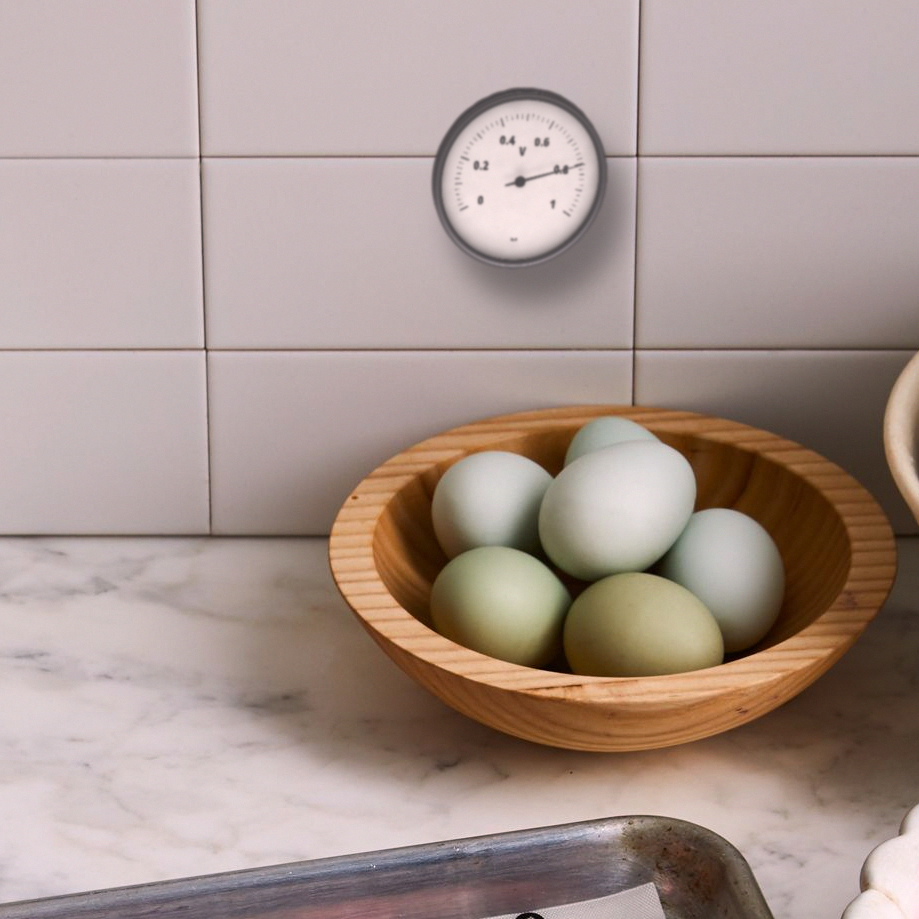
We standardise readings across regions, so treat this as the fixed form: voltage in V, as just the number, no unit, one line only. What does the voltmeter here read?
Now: 0.8
